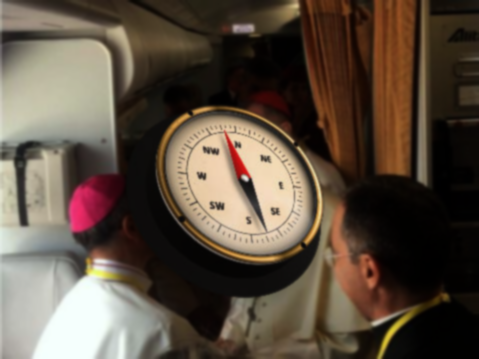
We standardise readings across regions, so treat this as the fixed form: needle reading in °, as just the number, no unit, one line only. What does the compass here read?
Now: 345
